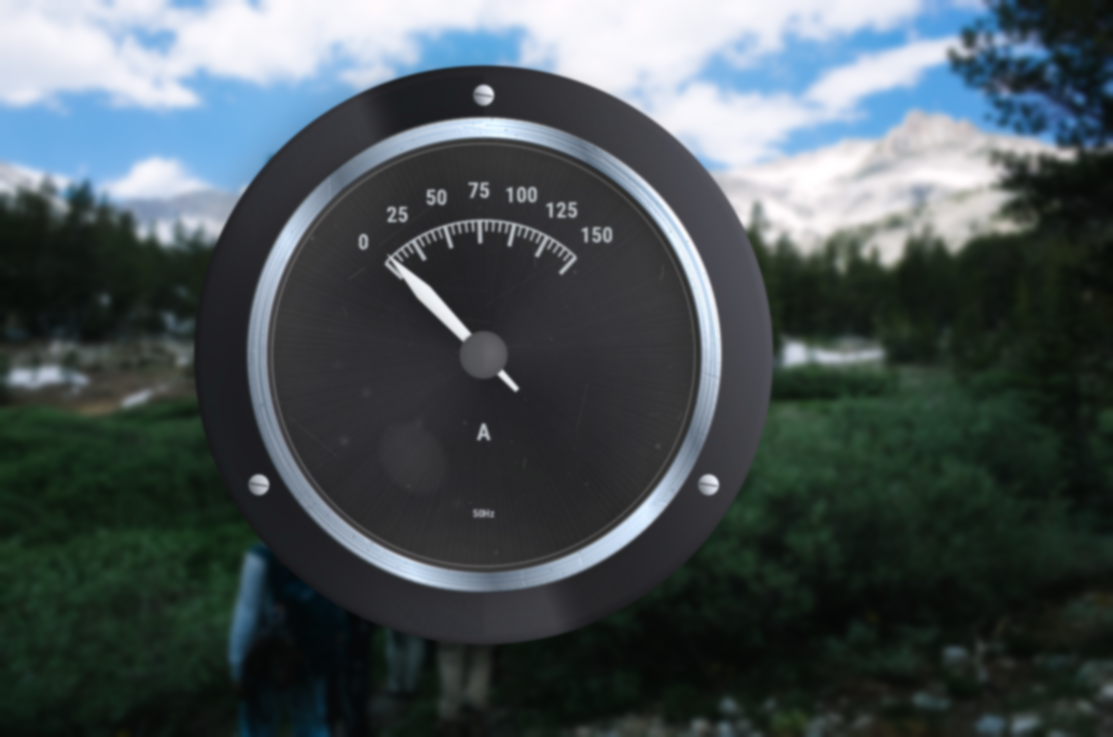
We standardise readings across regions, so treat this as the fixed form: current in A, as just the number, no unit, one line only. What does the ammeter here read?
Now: 5
